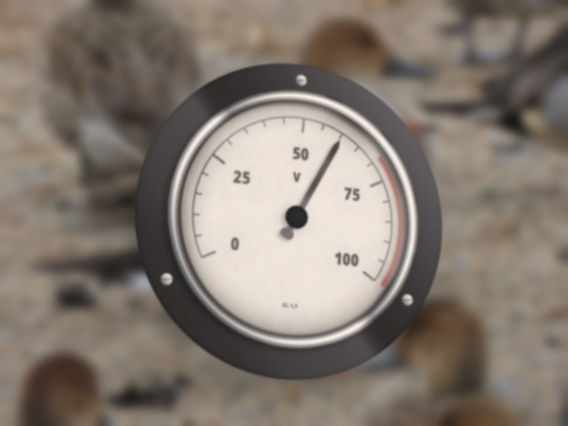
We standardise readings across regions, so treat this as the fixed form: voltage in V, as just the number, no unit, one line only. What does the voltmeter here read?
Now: 60
